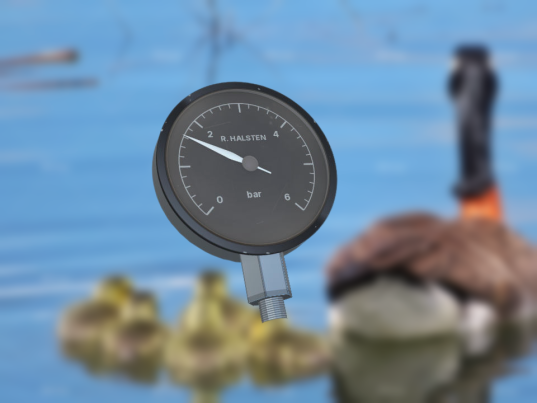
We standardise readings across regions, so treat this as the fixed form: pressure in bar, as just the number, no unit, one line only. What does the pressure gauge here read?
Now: 1.6
